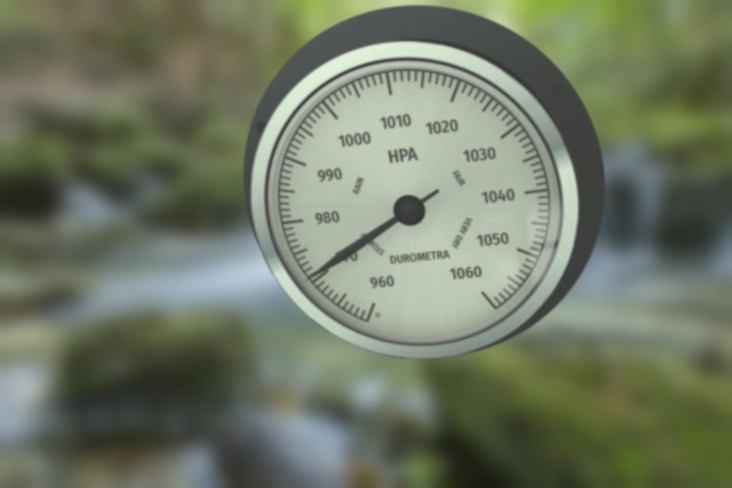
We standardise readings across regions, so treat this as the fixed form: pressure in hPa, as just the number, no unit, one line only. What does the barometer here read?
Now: 971
